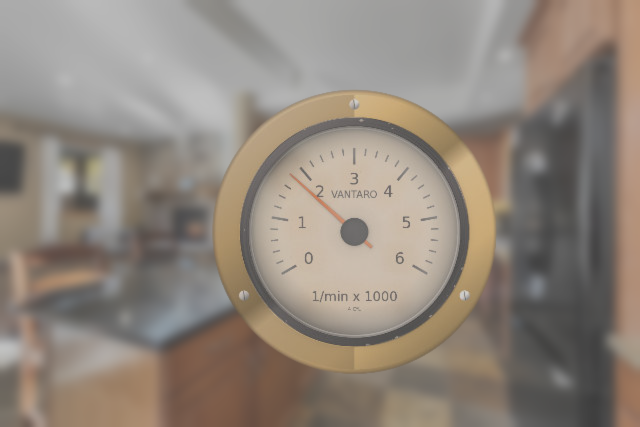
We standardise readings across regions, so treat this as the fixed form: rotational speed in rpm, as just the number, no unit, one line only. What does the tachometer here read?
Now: 1800
